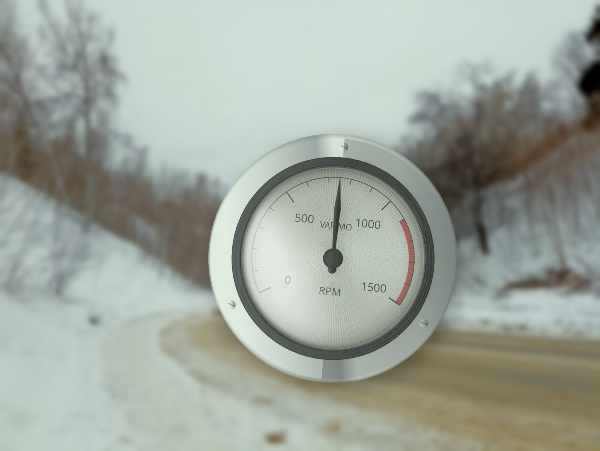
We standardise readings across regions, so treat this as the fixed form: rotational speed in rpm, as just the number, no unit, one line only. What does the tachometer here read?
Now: 750
